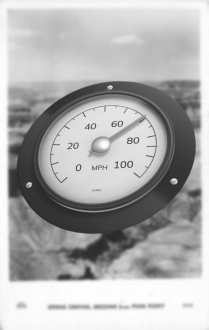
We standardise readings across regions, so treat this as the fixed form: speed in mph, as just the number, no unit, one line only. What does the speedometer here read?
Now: 70
